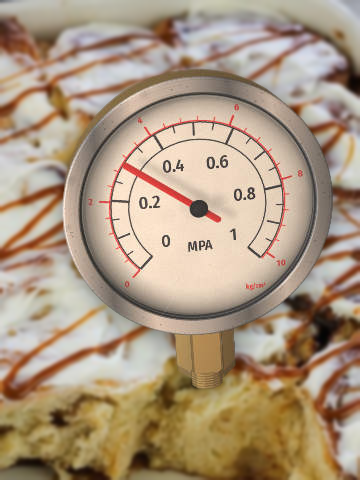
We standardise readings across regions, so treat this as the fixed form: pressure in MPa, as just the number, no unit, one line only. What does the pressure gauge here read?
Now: 0.3
